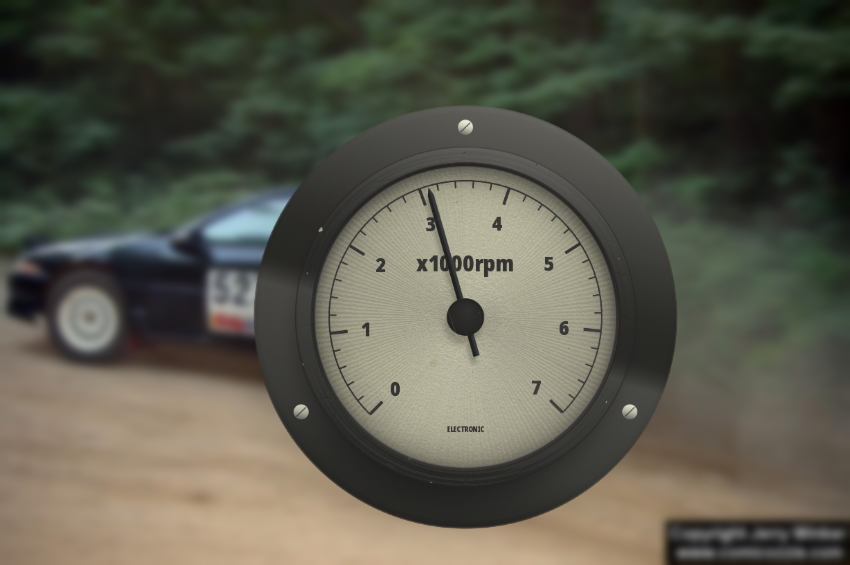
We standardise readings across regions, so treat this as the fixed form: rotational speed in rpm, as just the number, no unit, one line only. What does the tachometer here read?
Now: 3100
